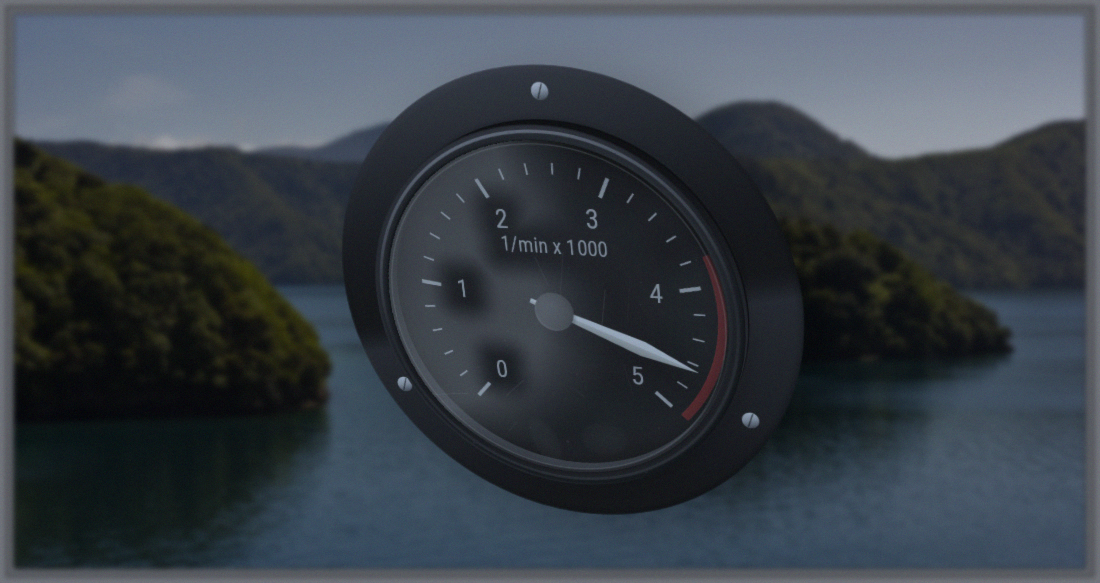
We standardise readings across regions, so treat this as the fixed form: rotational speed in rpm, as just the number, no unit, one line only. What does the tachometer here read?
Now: 4600
